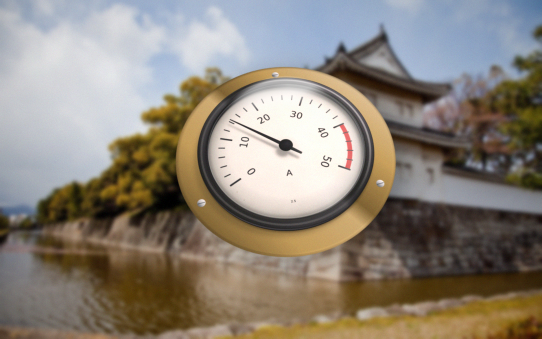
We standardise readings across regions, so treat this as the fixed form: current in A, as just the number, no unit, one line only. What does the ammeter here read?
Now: 14
